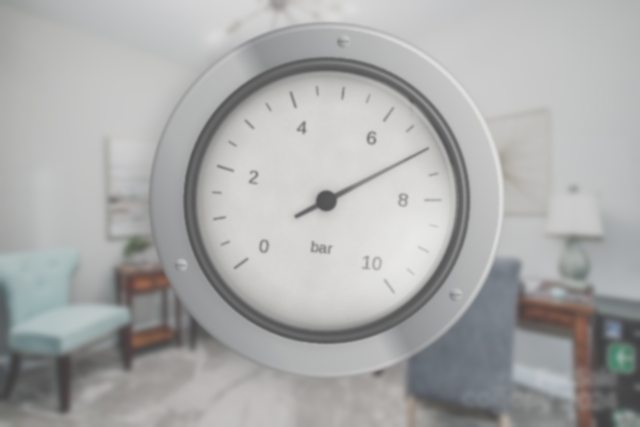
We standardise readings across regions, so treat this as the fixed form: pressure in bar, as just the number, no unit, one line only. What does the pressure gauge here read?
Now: 7
